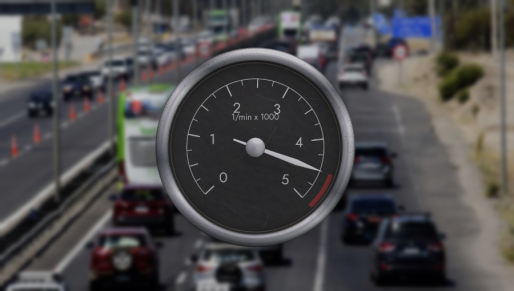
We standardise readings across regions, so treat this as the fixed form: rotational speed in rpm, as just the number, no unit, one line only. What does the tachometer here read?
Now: 4500
